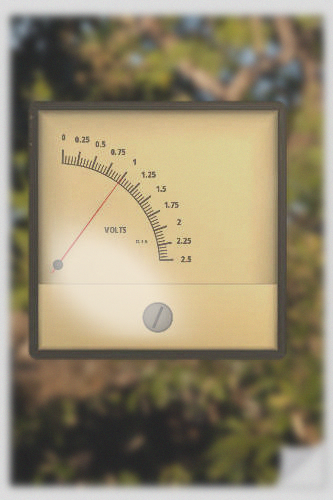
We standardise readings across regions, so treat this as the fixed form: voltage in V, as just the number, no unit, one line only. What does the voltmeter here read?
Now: 1
